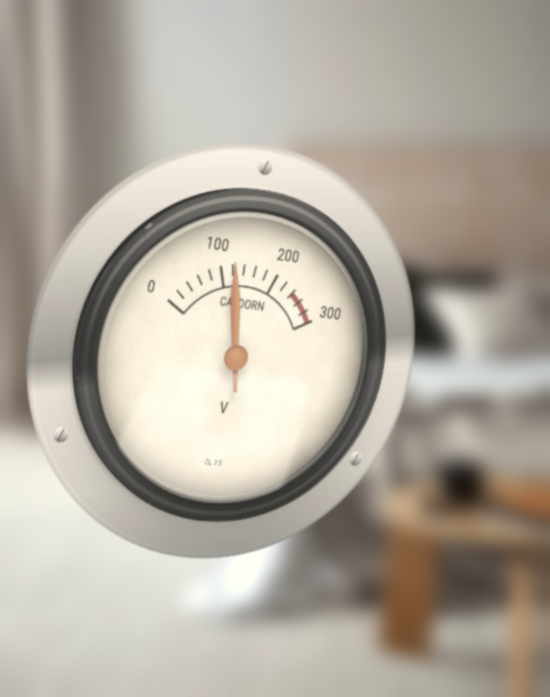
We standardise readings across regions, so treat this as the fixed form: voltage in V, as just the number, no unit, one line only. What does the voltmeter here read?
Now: 120
